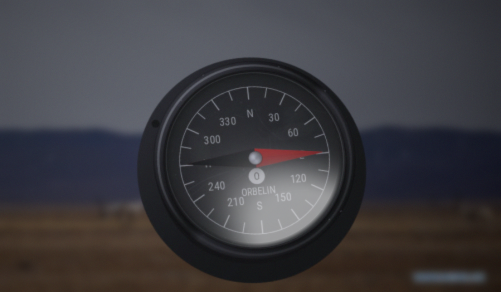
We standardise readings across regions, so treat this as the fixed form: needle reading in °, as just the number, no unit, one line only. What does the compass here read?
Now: 90
